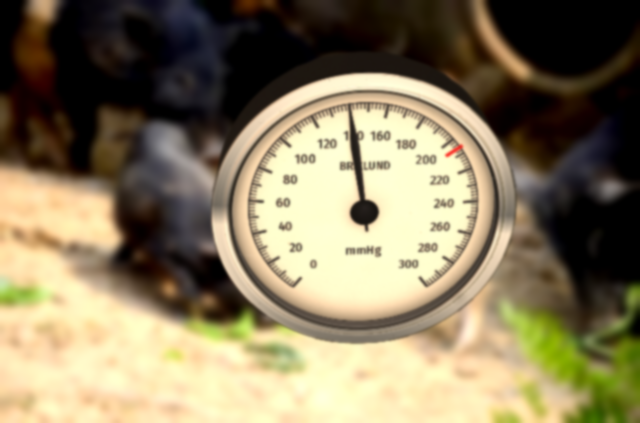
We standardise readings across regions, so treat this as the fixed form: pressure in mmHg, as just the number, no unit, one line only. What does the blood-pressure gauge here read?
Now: 140
